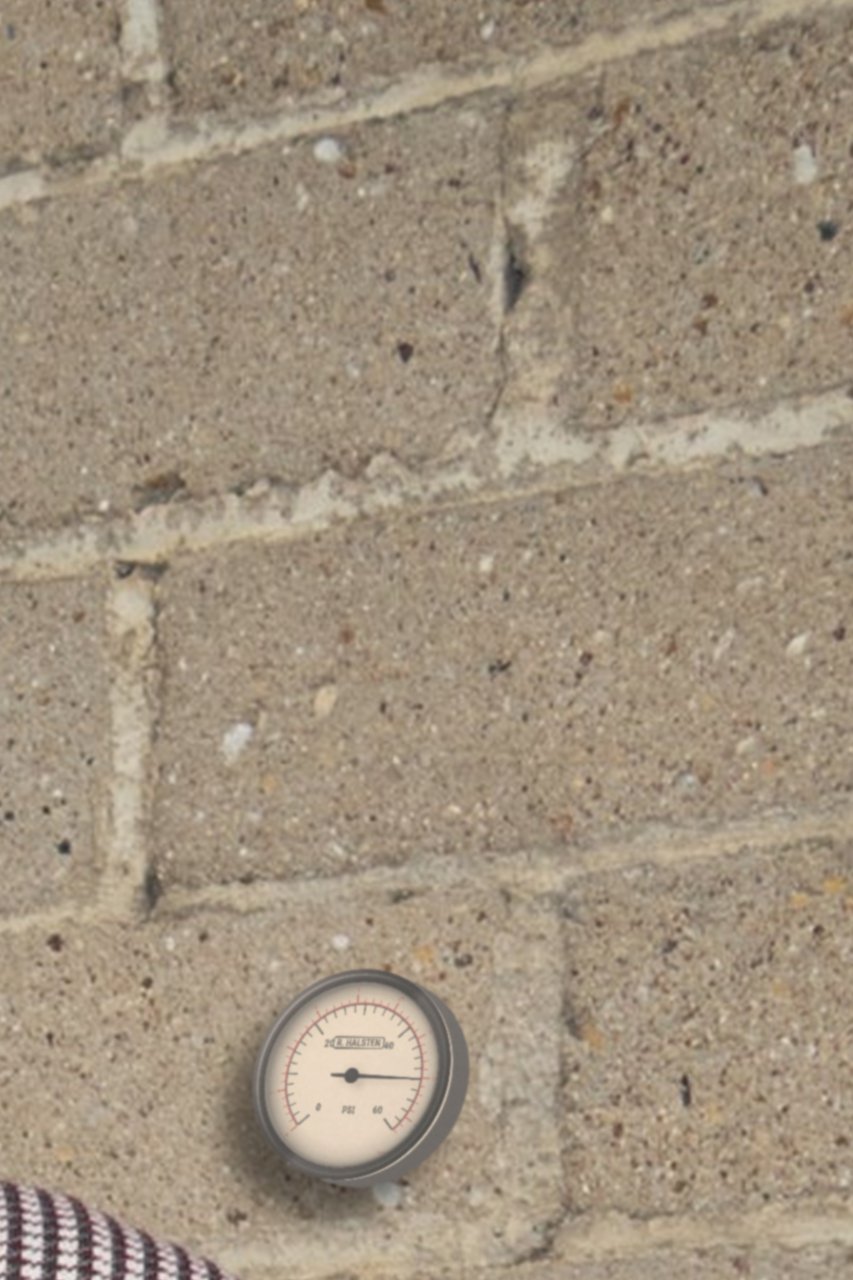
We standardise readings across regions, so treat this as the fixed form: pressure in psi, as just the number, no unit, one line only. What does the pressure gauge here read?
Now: 50
